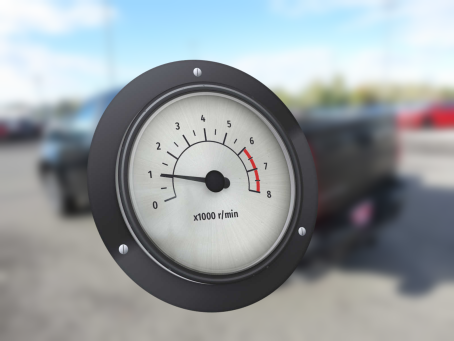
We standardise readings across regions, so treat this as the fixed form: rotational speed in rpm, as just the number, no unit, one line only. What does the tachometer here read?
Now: 1000
